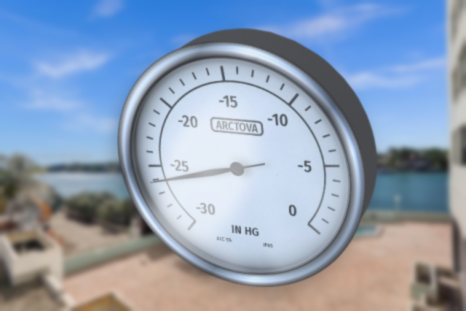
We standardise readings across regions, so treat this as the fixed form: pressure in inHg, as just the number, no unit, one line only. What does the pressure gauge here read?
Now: -26
